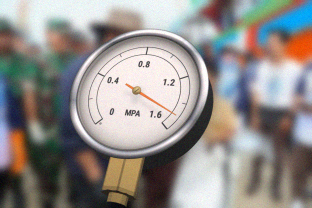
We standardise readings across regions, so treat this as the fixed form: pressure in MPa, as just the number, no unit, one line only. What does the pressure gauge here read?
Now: 1.5
